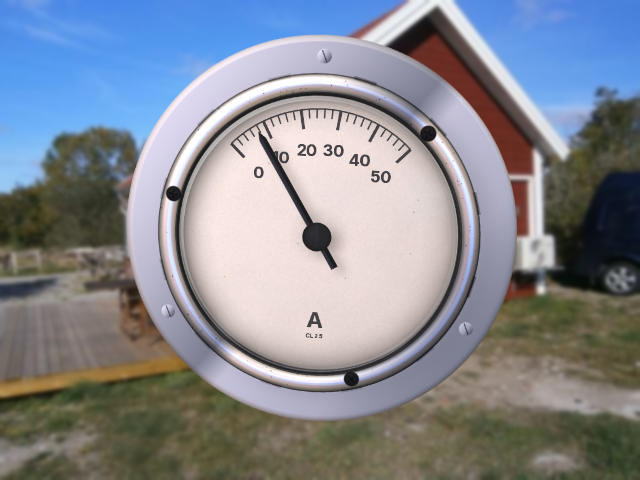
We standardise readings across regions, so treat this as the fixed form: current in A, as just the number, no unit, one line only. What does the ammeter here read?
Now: 8
